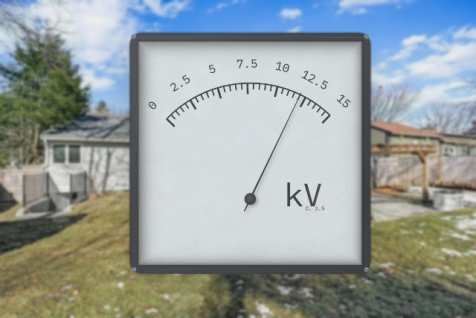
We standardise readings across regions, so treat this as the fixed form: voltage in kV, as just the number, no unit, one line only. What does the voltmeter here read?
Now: 12
